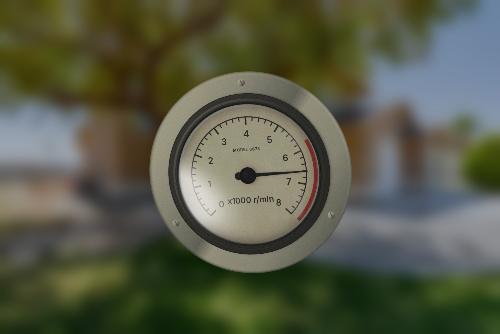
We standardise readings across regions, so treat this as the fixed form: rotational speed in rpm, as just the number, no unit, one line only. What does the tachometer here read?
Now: 6600
